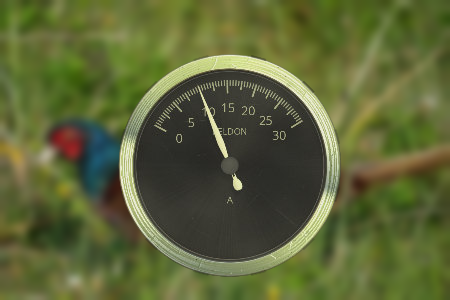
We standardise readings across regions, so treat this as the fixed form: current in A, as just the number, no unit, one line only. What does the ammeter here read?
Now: 10
